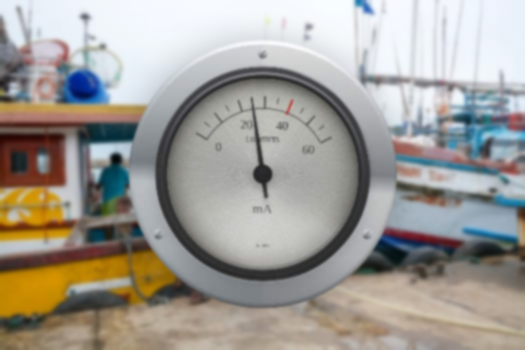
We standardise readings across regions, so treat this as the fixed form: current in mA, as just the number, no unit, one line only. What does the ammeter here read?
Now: 25
